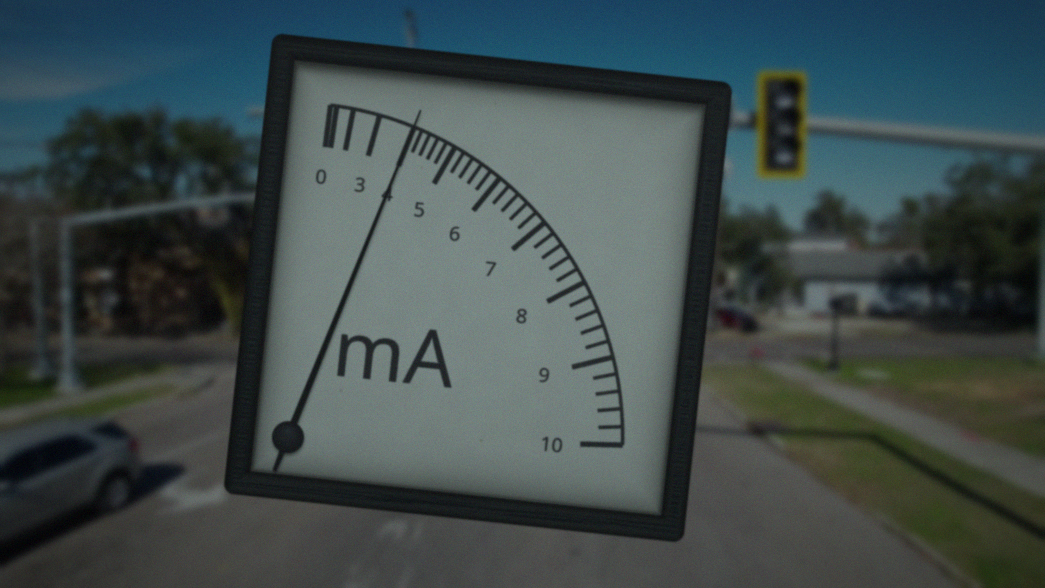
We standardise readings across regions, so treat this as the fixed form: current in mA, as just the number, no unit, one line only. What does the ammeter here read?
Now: 4
